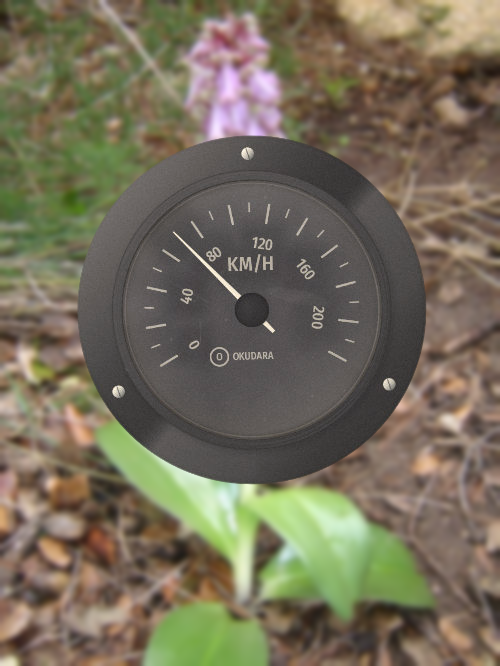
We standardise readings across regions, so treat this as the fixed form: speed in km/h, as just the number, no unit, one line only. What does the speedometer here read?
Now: 70
